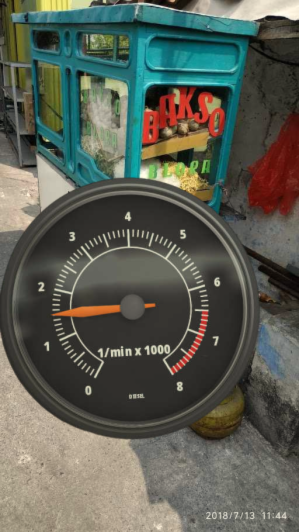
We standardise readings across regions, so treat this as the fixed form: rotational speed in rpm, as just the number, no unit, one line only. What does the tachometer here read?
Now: 1500
